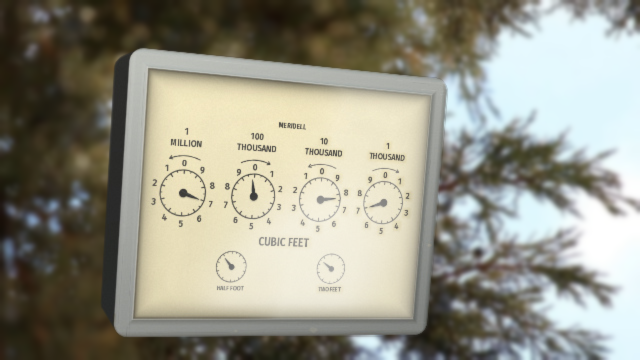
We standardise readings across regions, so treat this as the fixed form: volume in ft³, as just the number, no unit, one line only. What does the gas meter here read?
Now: 697700
